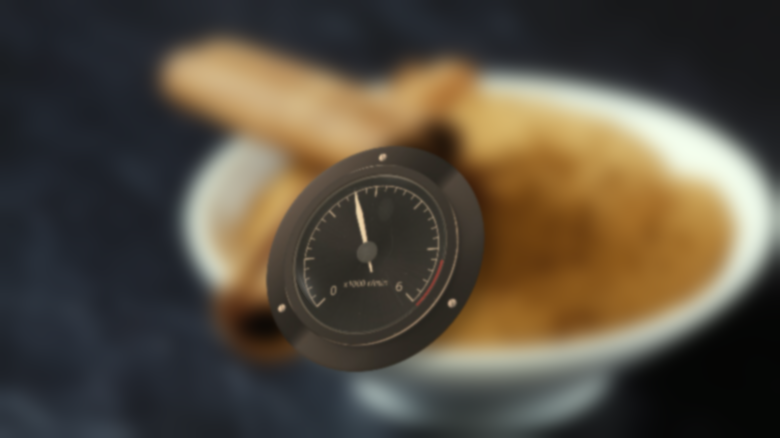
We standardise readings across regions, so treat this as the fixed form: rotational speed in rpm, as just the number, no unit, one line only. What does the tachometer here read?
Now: 2600
